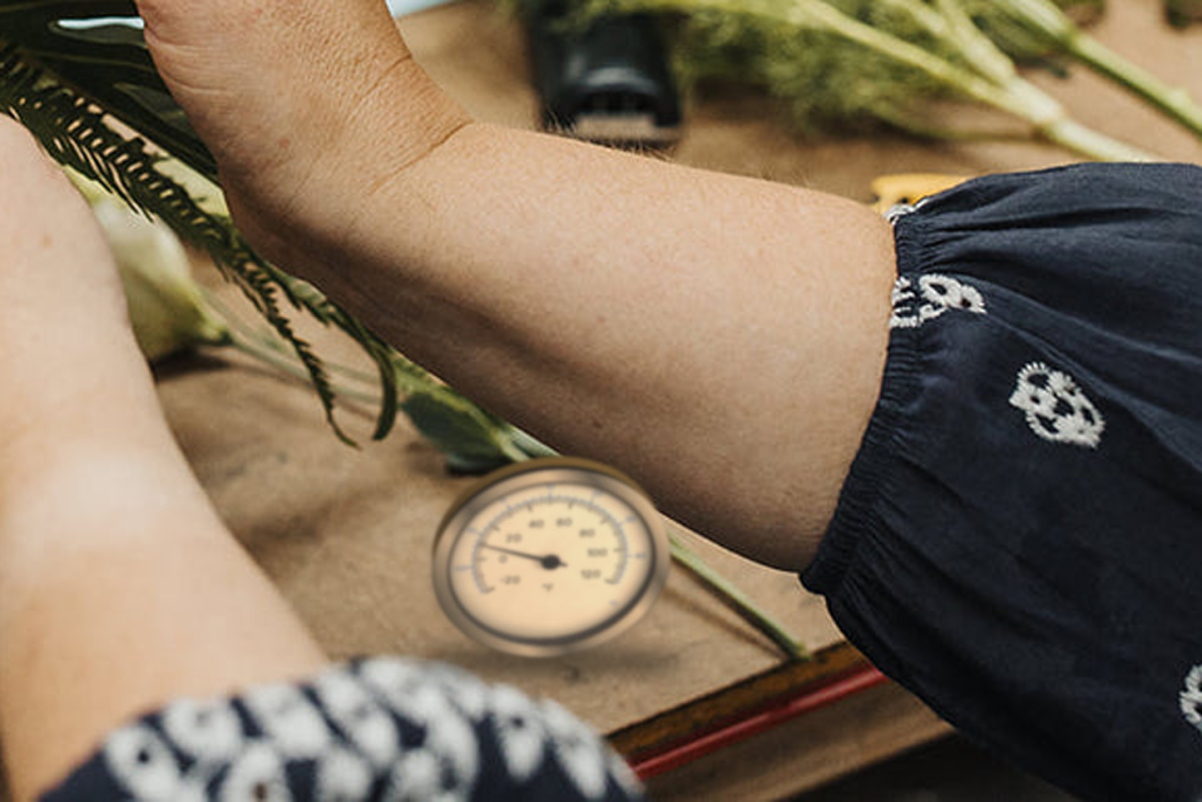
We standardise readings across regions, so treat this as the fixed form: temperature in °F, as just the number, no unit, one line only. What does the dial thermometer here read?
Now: 10
